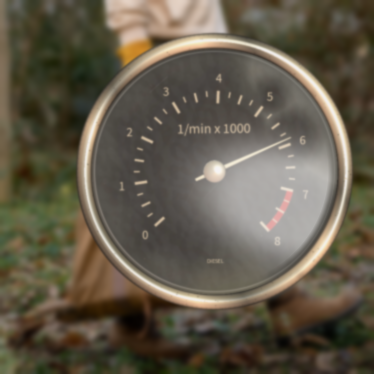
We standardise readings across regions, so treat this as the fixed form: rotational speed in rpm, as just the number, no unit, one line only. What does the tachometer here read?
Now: 5875
